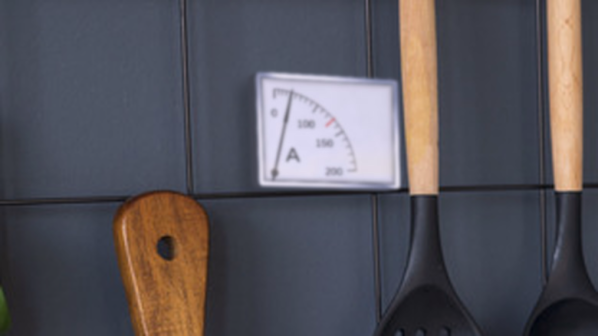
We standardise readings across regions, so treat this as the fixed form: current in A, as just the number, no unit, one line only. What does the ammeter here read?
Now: 50
